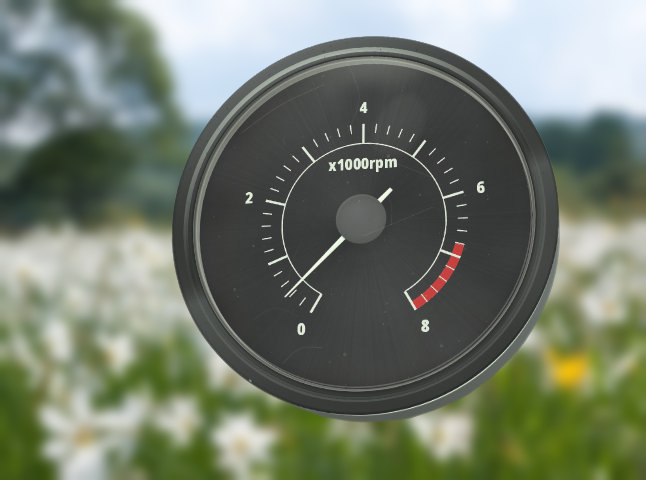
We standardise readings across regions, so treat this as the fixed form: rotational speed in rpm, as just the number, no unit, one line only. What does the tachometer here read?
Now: 400
